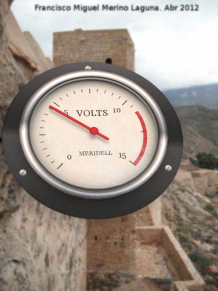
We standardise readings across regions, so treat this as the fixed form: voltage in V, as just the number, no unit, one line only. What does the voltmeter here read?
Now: 4.5
